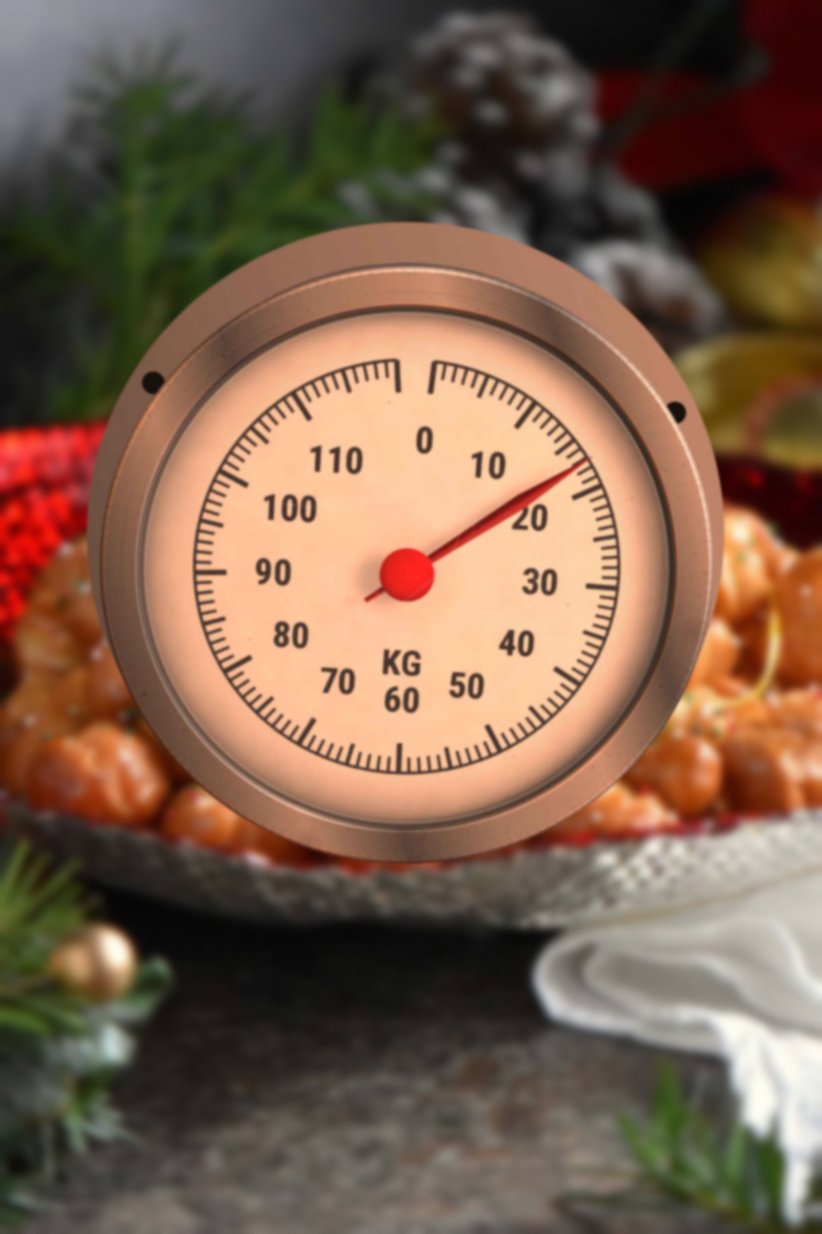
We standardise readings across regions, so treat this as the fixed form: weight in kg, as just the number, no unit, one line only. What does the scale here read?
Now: 17
